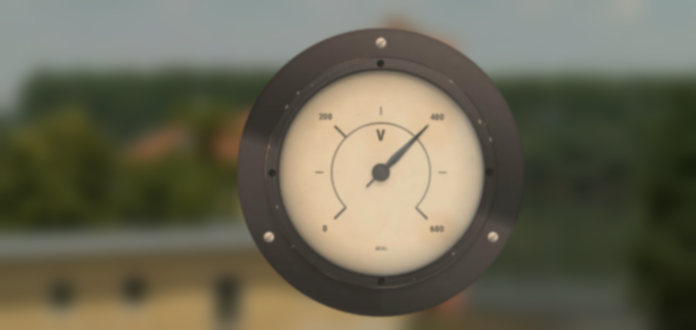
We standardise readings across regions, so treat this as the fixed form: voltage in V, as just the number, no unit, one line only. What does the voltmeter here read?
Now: 400
